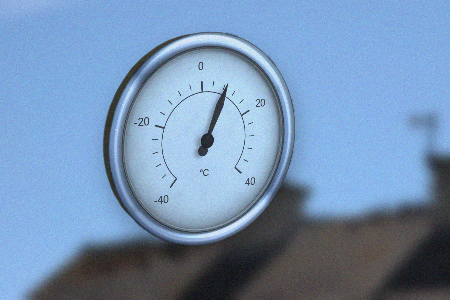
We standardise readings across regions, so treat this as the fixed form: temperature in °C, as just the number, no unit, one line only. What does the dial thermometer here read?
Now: 8
